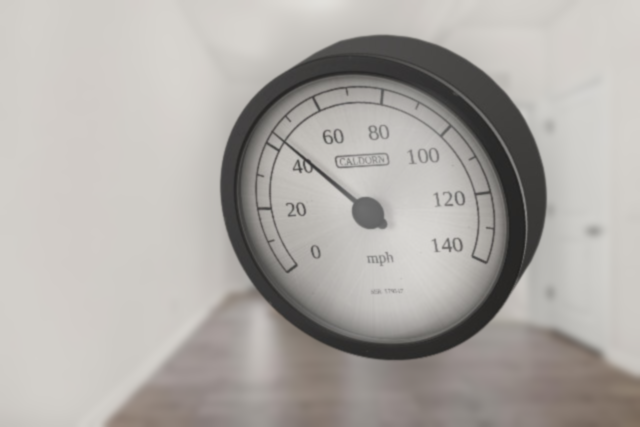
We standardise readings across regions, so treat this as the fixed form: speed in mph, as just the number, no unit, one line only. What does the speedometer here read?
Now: 45
